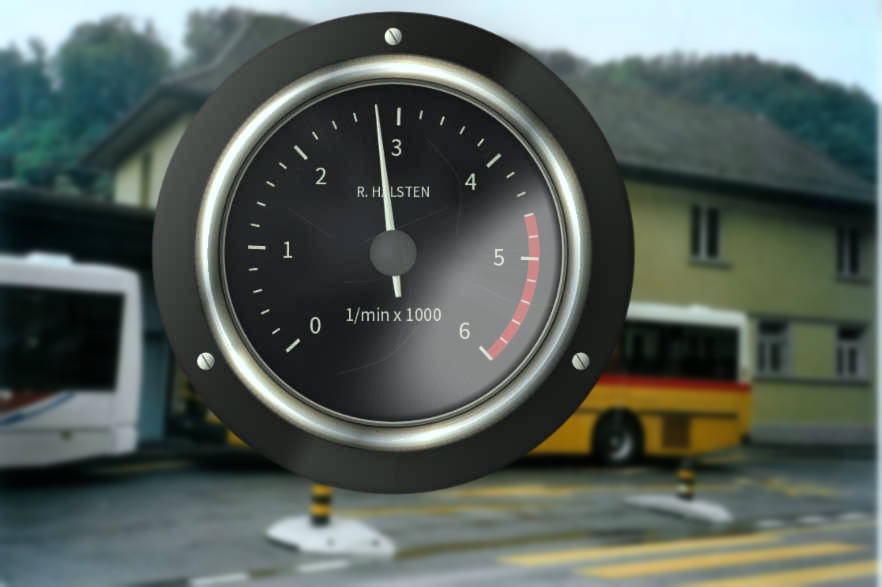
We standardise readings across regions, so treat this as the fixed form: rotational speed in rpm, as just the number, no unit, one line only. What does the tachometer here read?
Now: 2800
